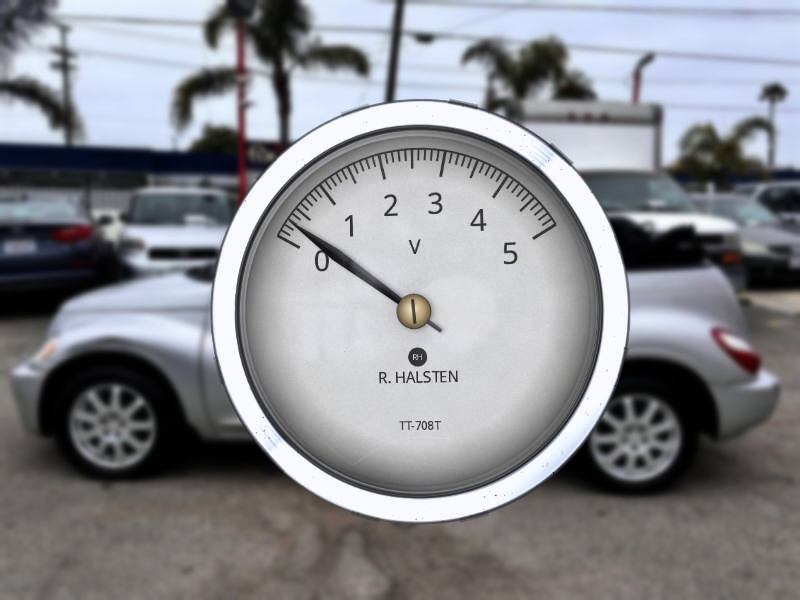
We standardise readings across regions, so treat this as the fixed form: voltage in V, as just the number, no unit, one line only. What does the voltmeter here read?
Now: 0.3
